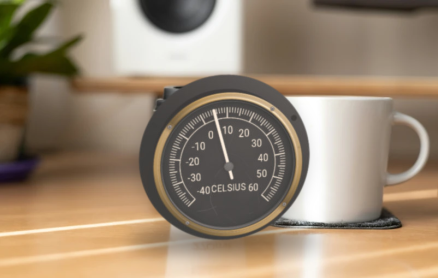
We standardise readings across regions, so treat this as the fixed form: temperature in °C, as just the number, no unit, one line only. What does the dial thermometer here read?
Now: 5
